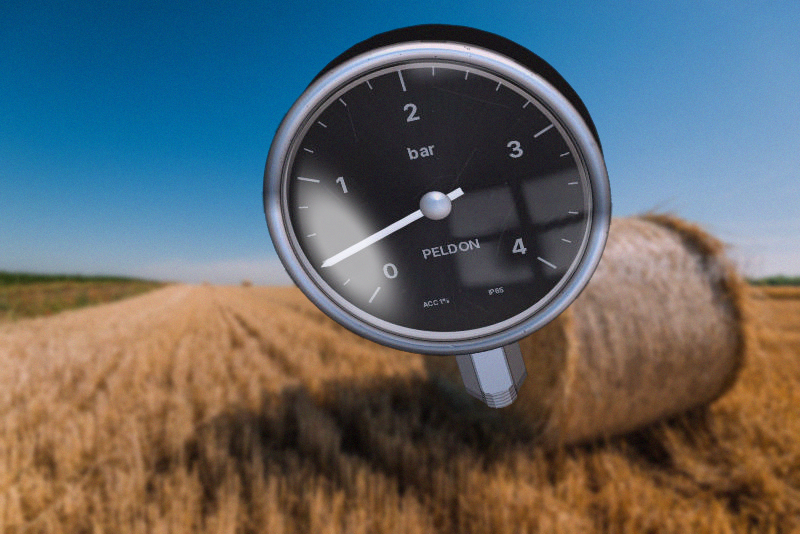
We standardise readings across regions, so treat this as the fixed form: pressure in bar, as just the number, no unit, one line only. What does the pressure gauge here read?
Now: 0.4
